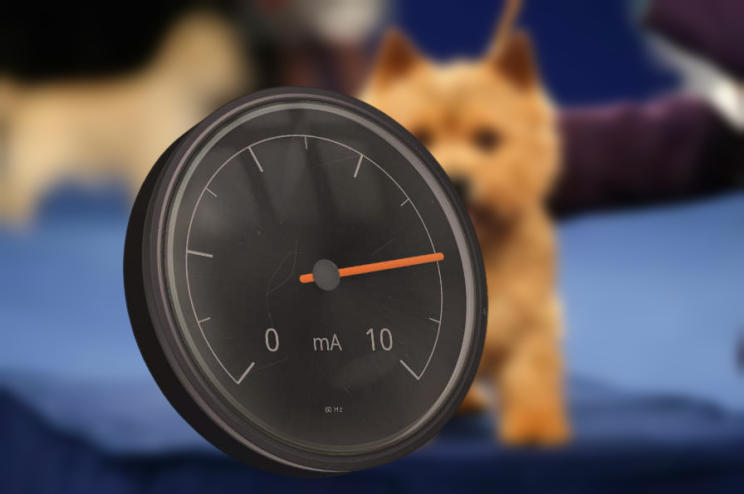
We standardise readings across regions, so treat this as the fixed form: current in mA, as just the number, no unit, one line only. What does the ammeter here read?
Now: 8
